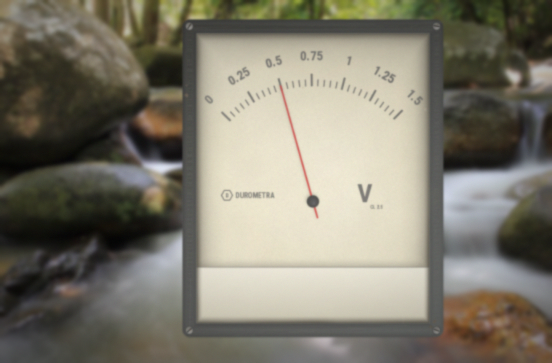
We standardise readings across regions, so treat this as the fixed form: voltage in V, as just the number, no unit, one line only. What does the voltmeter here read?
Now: 0.5
